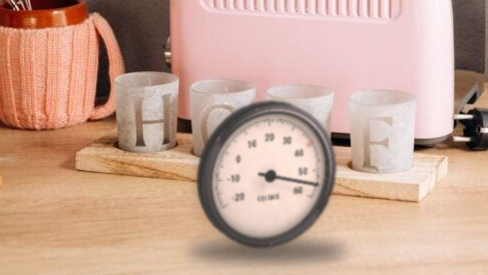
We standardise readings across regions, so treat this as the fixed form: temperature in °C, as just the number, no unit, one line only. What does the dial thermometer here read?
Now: 55
